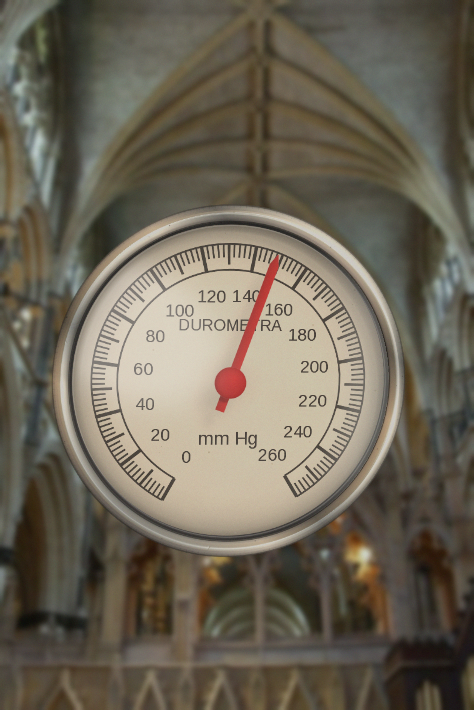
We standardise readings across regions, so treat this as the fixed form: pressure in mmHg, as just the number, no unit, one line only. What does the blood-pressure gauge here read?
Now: 148
